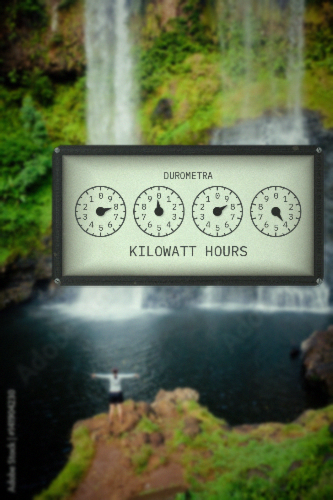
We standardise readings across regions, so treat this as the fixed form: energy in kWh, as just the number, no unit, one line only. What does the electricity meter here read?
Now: 7984
